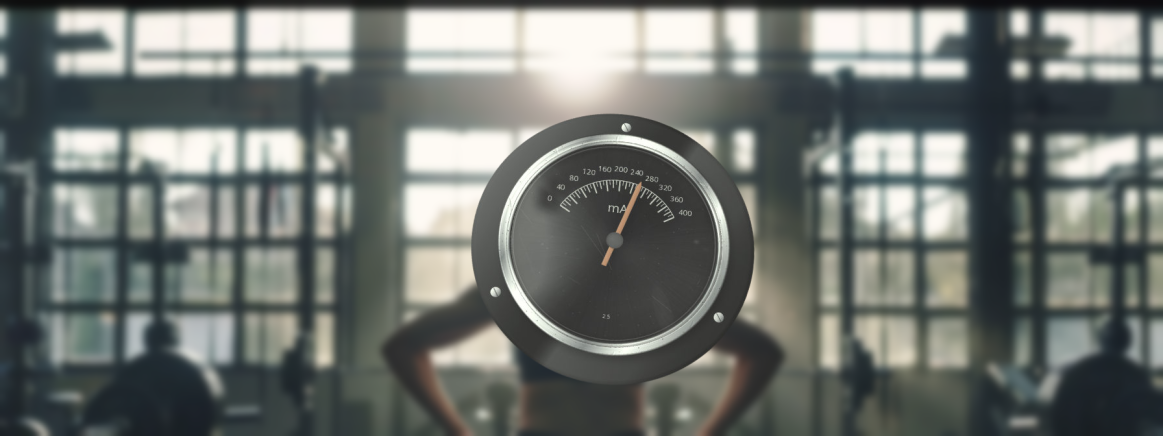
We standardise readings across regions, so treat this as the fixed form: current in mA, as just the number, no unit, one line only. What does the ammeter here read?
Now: 260
